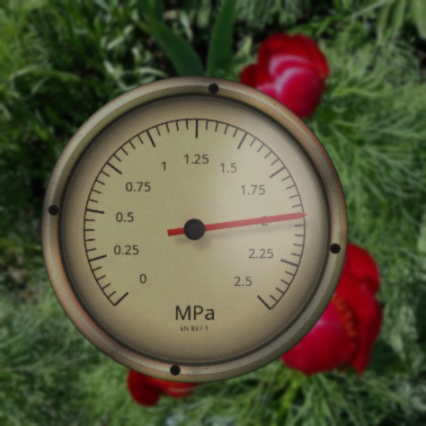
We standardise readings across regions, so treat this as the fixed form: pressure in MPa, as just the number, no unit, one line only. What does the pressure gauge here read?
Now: 2
